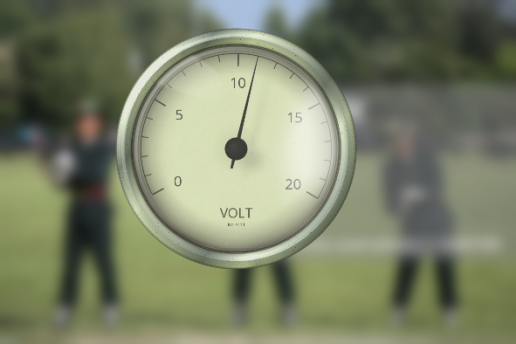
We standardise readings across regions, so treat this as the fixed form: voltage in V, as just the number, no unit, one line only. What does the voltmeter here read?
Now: 11
